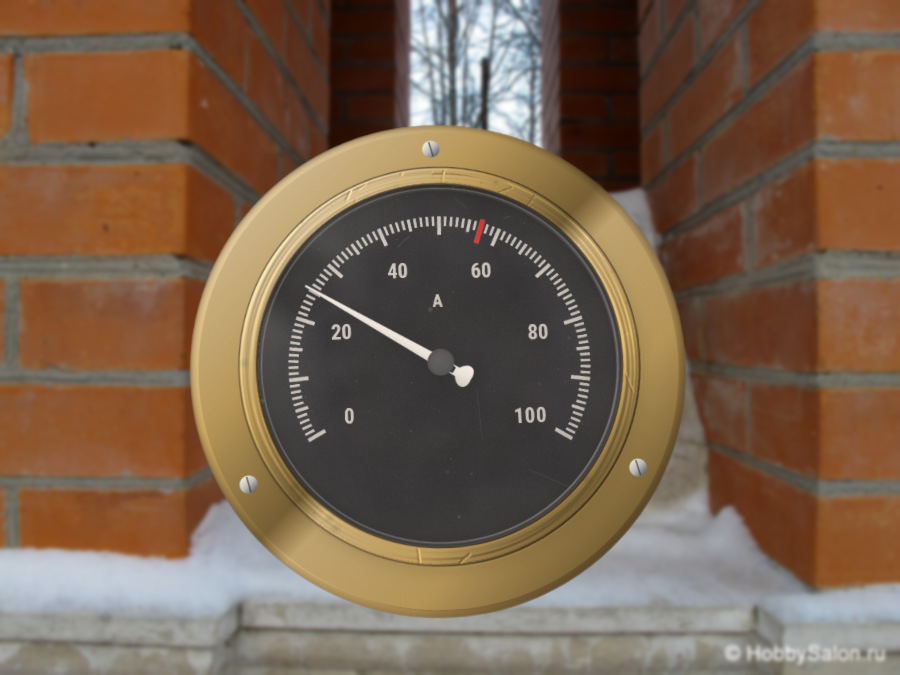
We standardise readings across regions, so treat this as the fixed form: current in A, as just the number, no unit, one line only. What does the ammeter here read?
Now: 25
